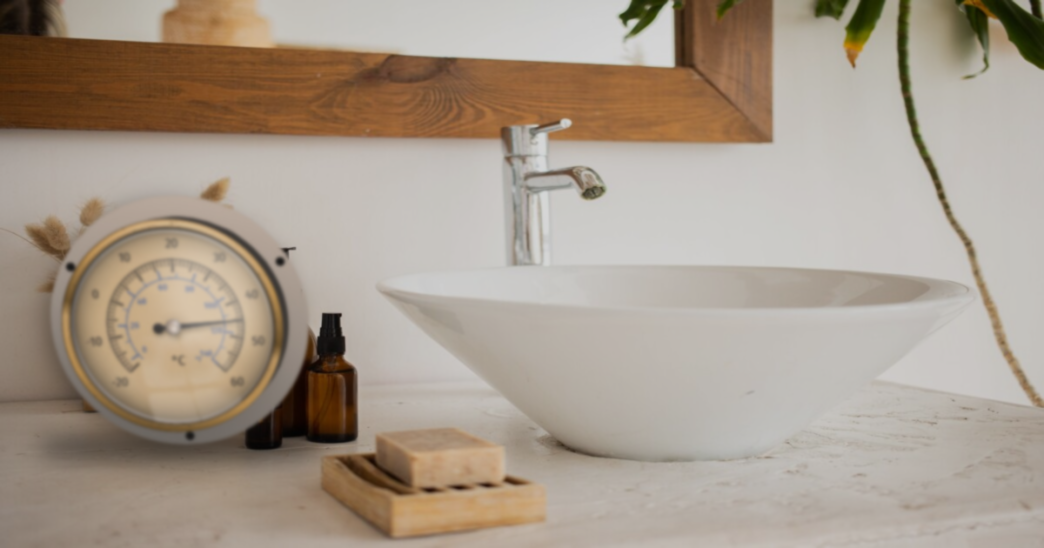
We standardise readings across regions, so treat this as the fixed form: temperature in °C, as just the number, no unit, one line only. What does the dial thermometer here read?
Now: 45
